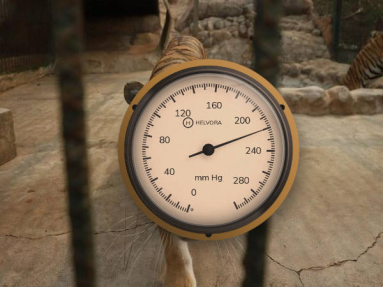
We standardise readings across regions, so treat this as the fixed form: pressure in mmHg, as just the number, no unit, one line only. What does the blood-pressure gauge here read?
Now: 220
